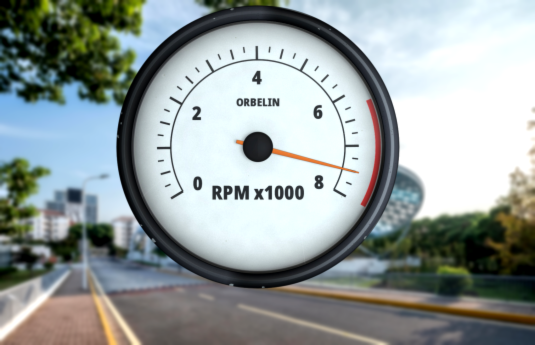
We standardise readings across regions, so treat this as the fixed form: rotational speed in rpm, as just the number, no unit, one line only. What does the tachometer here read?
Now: 7500
